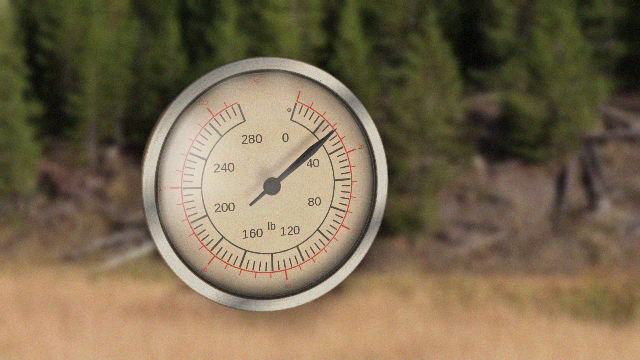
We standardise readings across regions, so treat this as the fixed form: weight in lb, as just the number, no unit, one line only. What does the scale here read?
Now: 28
